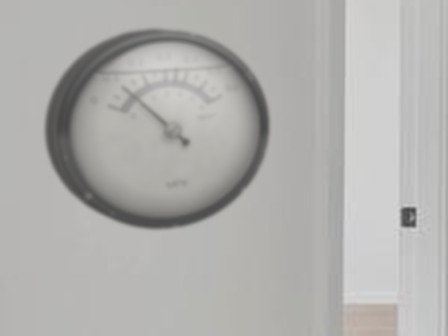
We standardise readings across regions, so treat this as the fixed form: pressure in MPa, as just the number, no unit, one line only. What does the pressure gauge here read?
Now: 0.1
